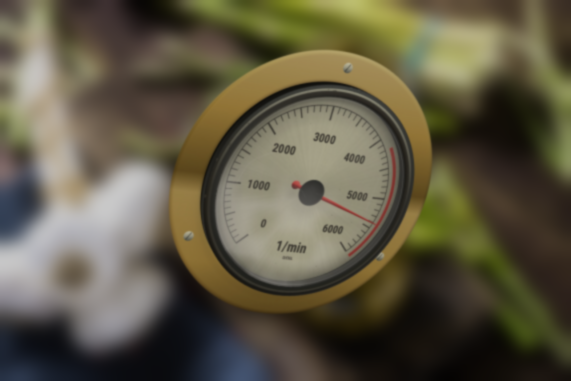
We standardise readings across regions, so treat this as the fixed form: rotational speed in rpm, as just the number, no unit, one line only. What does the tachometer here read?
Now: 5400
